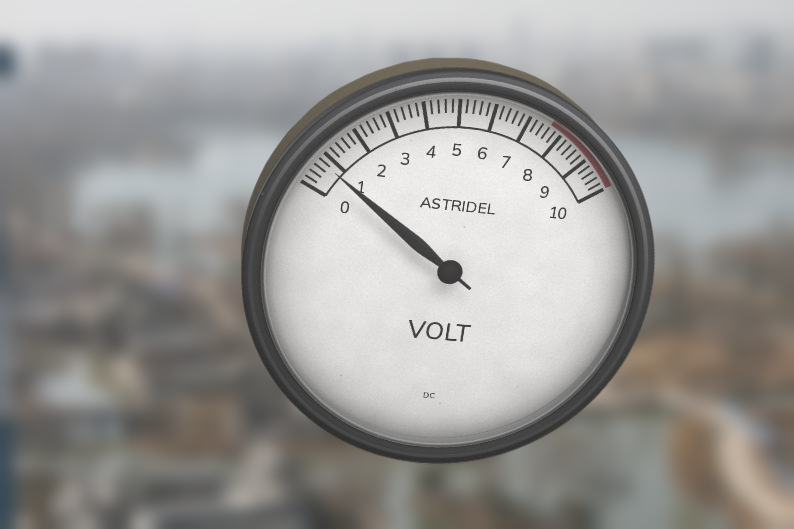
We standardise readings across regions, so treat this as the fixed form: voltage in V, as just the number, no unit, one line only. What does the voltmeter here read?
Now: 0.8
